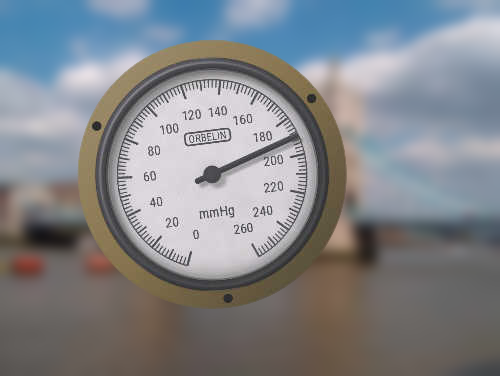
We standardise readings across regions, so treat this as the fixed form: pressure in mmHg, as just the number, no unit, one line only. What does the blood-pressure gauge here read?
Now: 190
